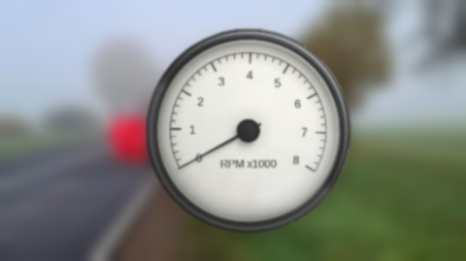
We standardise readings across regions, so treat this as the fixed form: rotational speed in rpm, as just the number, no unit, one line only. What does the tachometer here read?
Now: 0
